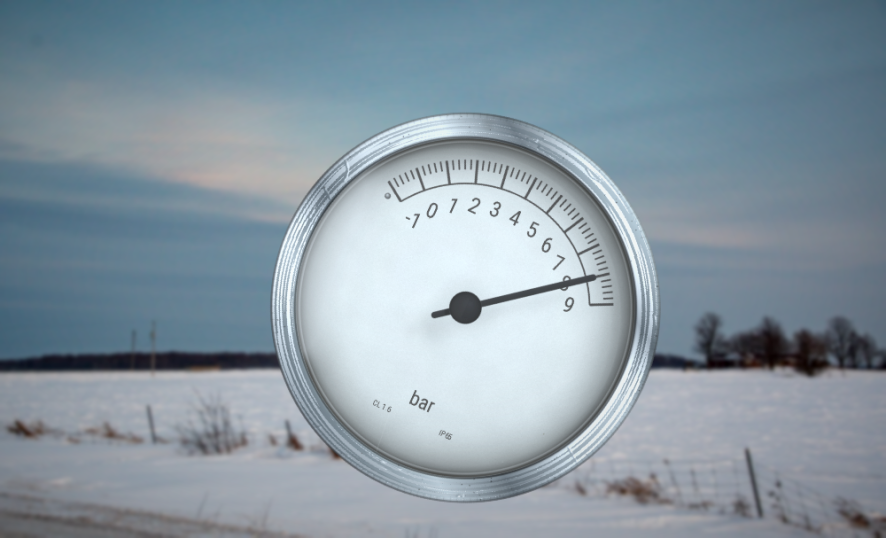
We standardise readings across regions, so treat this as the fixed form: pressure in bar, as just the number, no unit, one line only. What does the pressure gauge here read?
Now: 8
